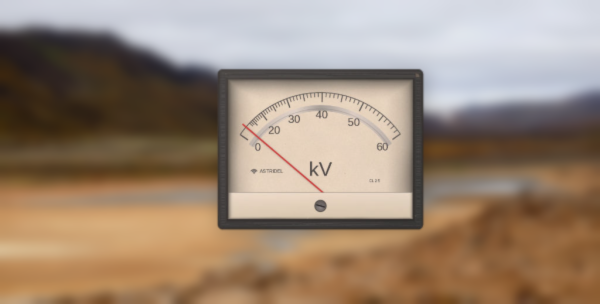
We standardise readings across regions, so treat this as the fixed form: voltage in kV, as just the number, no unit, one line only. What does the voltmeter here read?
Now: 10
